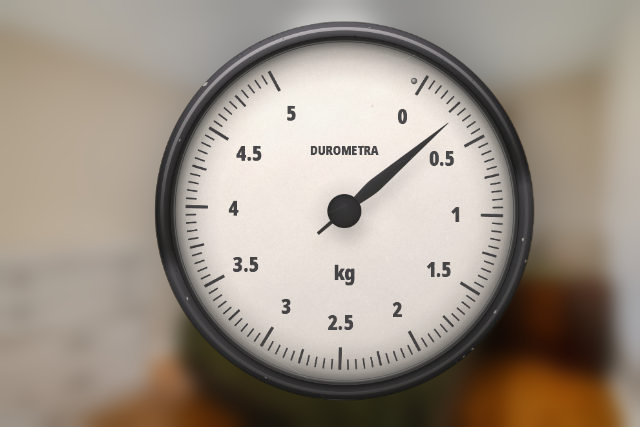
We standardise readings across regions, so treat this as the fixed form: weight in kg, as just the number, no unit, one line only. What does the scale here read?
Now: 0.3
